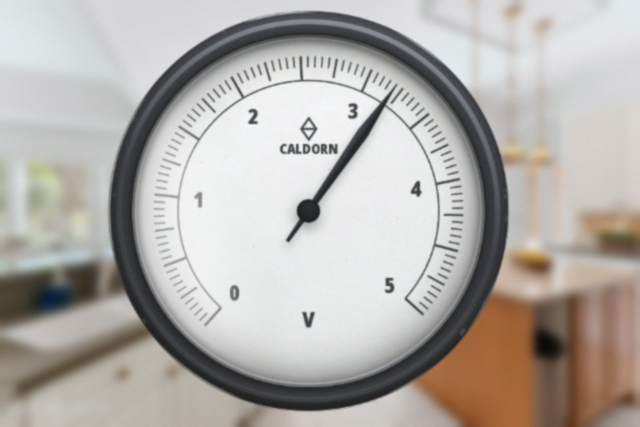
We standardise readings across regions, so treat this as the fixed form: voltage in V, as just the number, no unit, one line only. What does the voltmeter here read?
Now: 3.2
